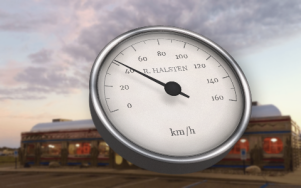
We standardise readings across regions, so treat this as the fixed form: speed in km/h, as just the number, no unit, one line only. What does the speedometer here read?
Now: 40
